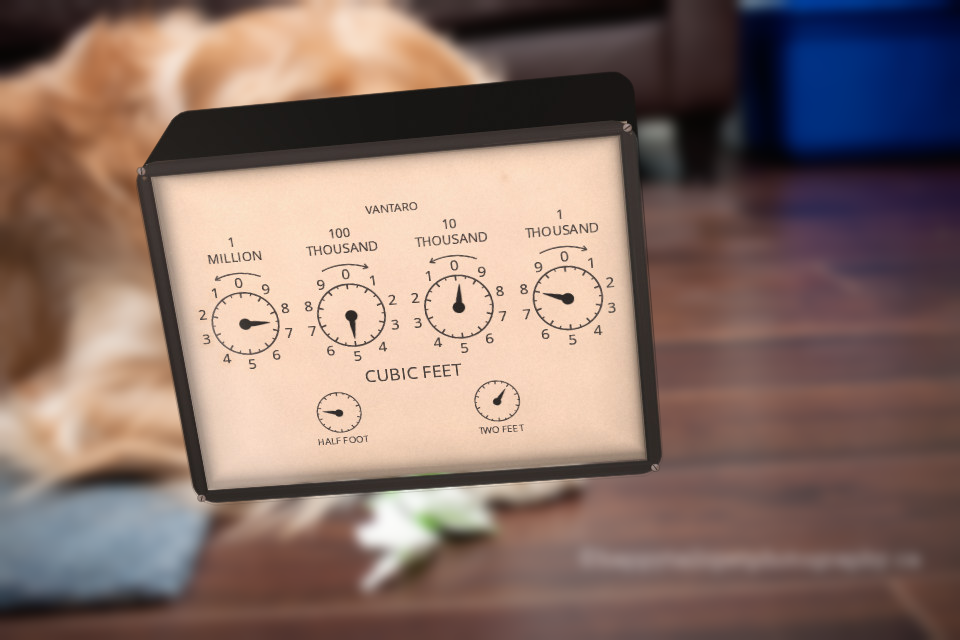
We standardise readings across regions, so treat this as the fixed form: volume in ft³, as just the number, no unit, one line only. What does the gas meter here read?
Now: 749800
